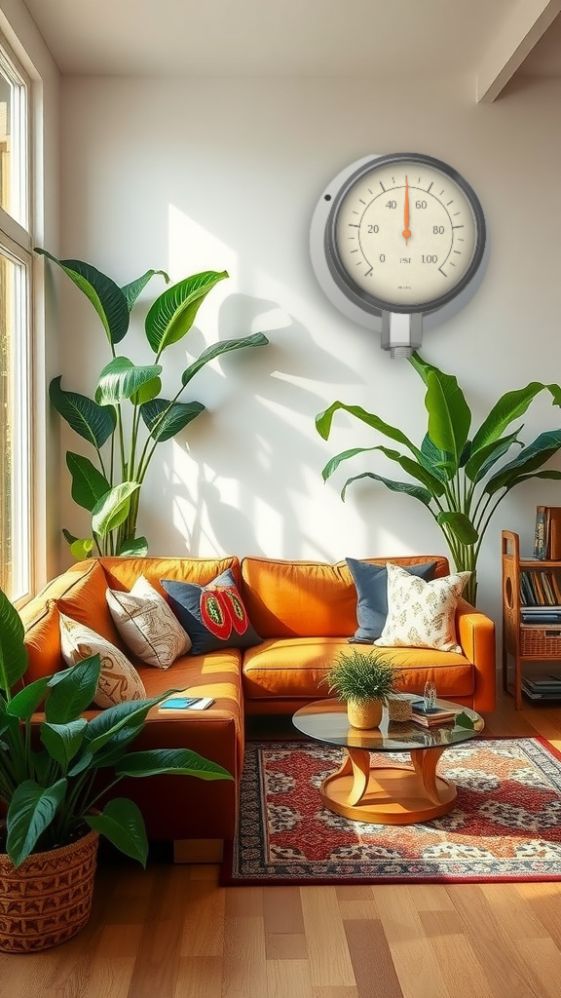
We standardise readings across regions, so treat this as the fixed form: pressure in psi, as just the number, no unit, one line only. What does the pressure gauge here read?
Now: 50
